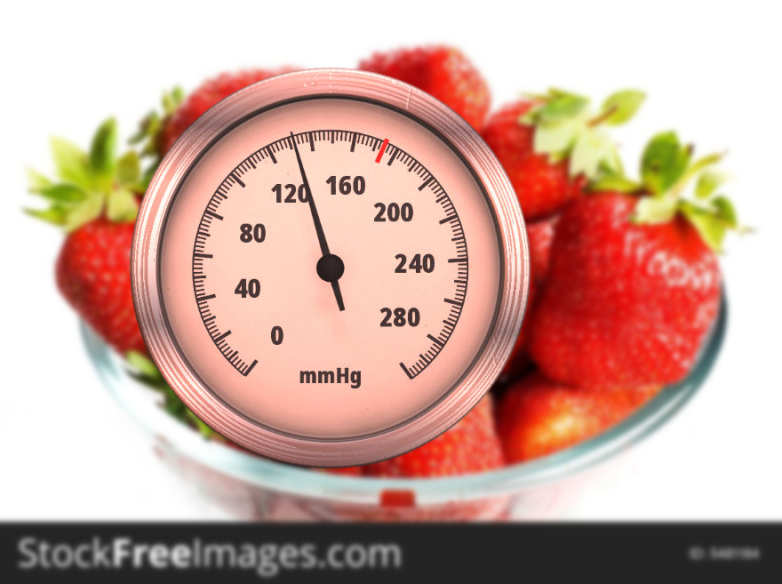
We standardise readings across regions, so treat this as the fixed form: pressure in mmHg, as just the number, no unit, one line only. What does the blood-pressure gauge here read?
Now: 132
